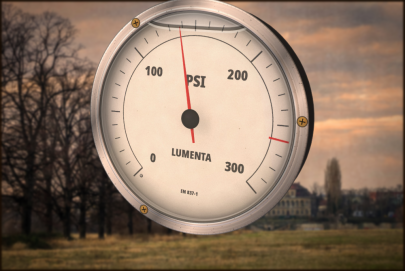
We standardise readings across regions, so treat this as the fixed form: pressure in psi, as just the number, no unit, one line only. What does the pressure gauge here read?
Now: 140
